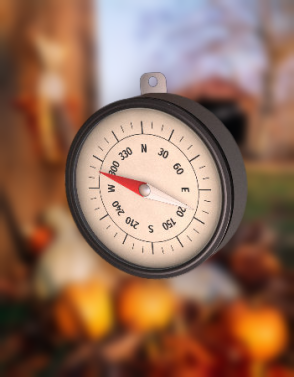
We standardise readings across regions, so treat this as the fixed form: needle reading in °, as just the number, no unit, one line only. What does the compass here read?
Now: 290
